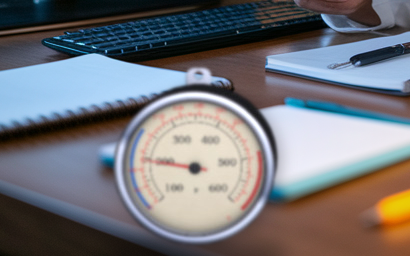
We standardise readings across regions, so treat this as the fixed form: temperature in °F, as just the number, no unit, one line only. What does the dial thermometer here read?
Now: 200
